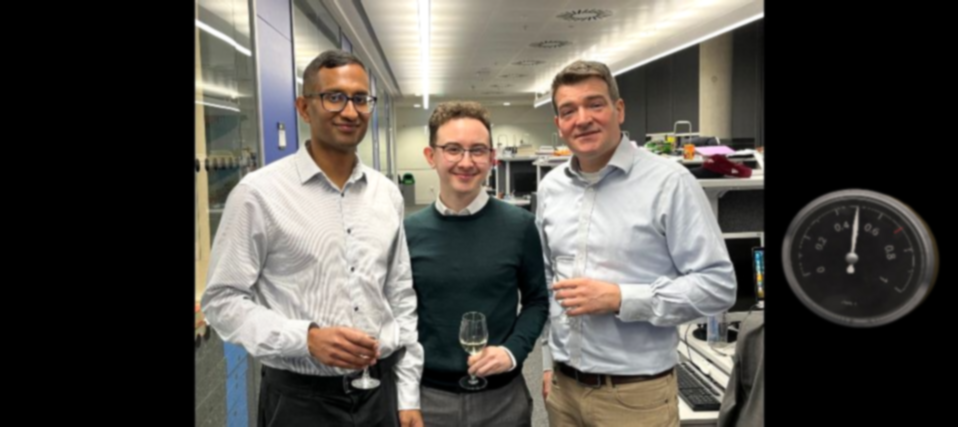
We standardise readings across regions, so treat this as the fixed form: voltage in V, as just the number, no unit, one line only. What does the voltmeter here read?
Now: 0.5
